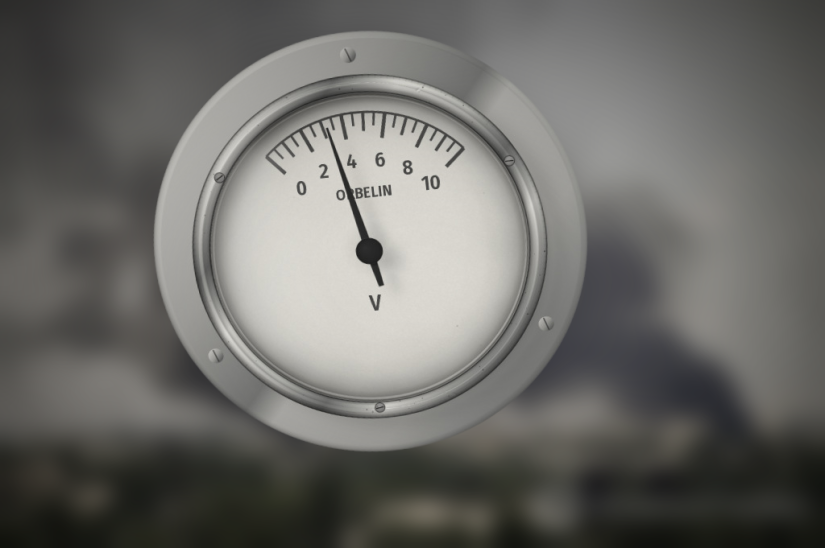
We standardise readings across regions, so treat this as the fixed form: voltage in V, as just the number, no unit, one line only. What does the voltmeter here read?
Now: 3.25
